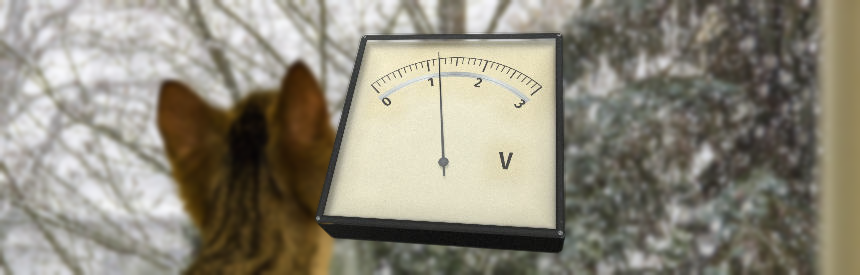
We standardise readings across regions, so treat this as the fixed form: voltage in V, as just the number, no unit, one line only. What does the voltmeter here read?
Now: 1.2
